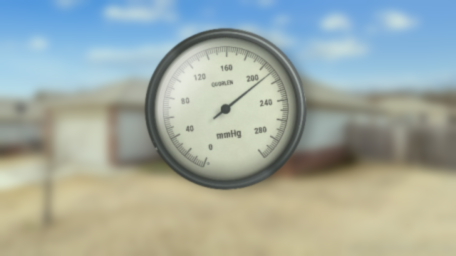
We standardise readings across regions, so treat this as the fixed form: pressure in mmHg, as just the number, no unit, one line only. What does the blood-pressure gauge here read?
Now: 210
